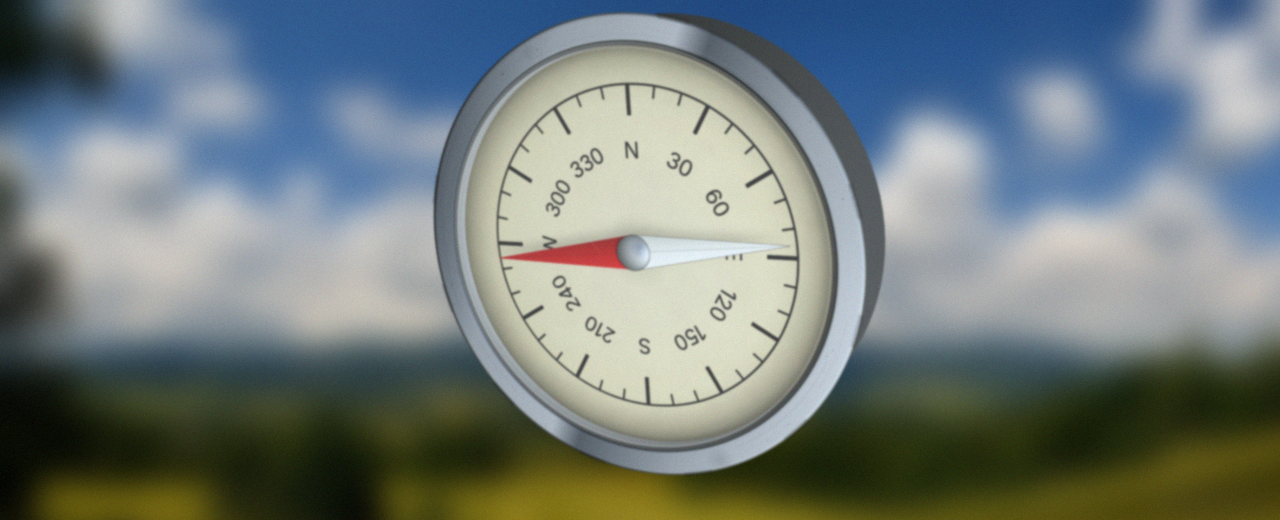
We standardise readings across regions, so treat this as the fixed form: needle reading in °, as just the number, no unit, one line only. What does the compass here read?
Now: 265
